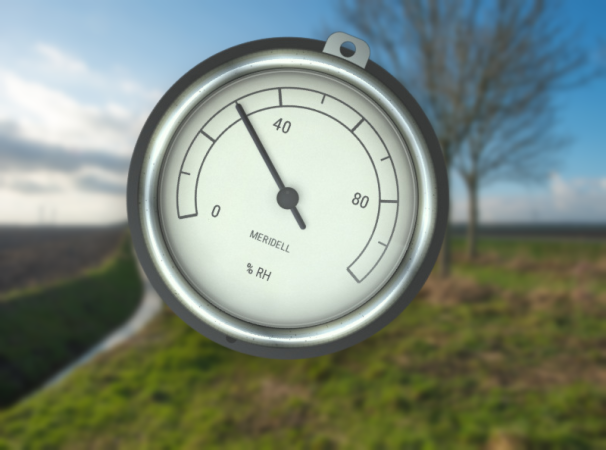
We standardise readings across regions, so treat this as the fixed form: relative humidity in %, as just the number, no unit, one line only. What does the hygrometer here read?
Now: 30
